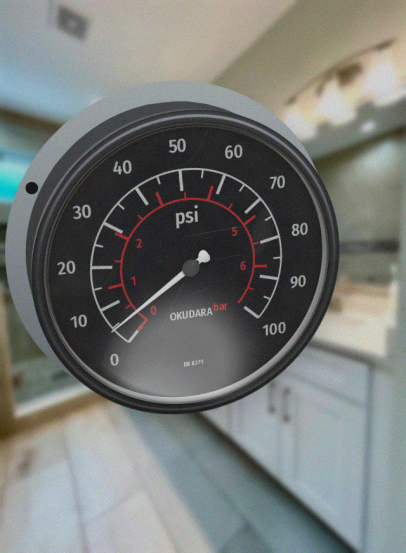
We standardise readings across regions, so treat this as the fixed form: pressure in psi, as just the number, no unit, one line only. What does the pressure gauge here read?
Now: 5
